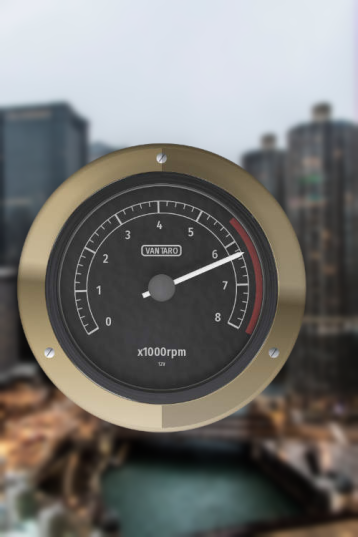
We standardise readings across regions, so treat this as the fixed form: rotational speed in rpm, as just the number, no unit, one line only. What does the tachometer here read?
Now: 6300
